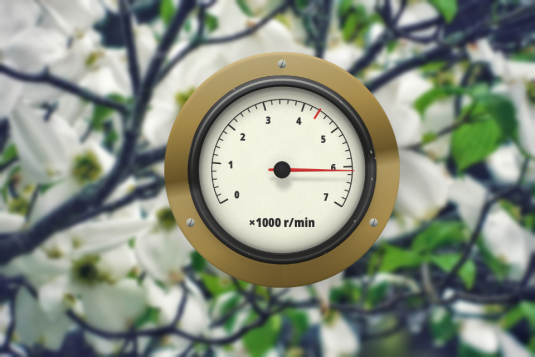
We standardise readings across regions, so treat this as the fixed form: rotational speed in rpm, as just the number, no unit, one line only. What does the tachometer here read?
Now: 6100
